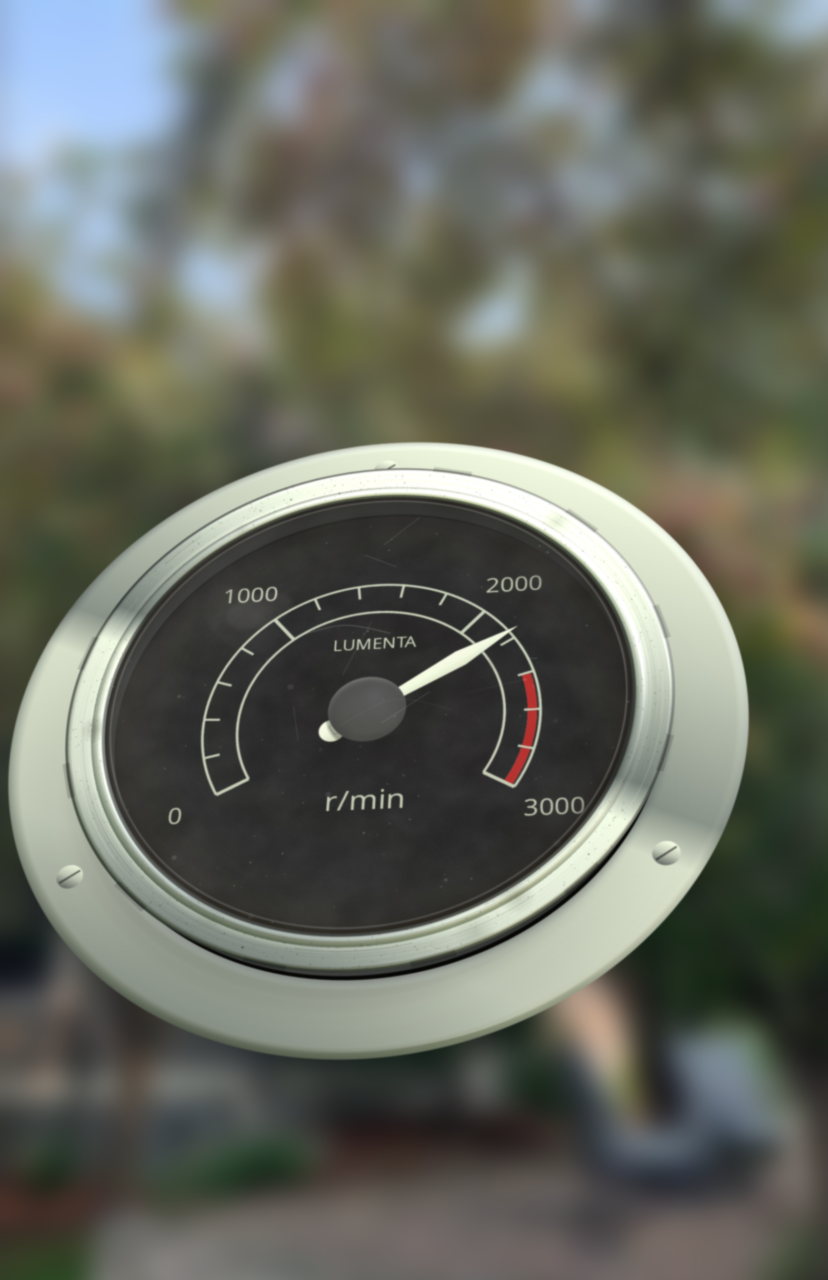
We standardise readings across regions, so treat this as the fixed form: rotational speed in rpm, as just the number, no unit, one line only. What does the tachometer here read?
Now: 2200
